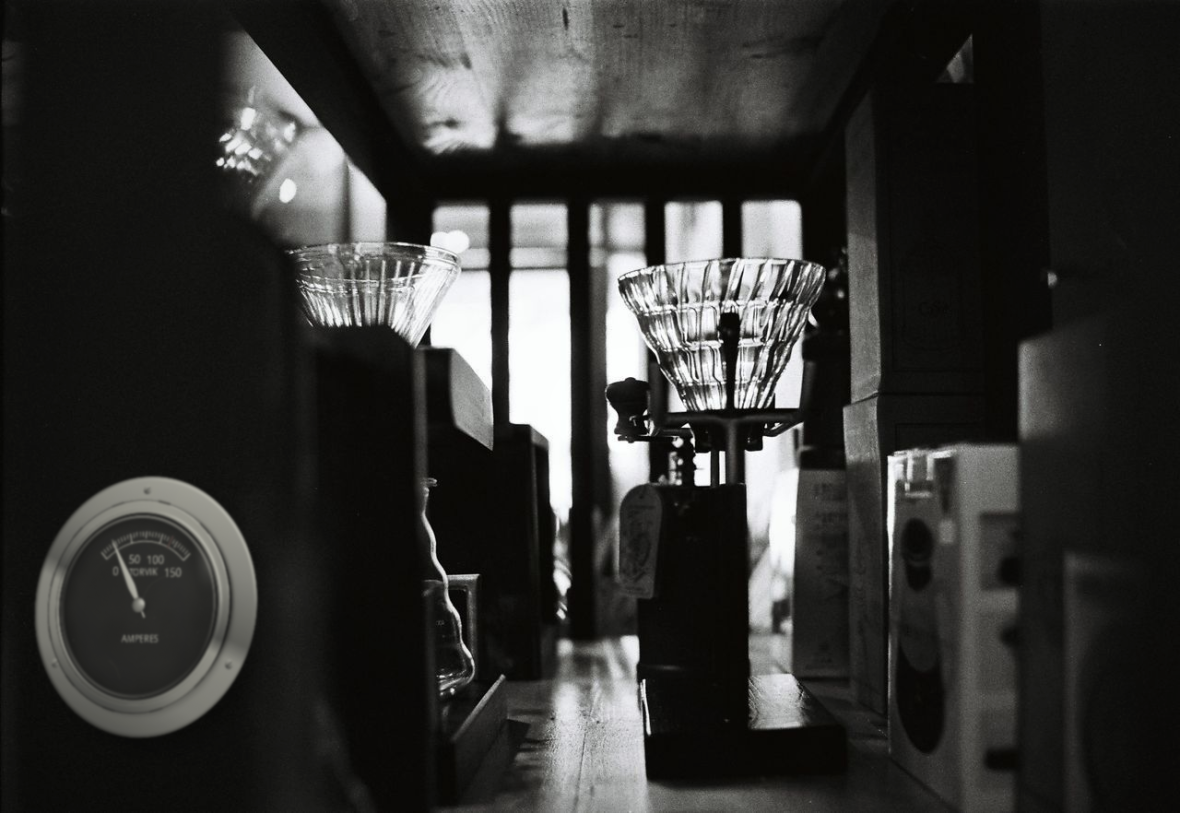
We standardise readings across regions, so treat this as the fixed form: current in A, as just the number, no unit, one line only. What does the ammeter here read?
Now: 25
